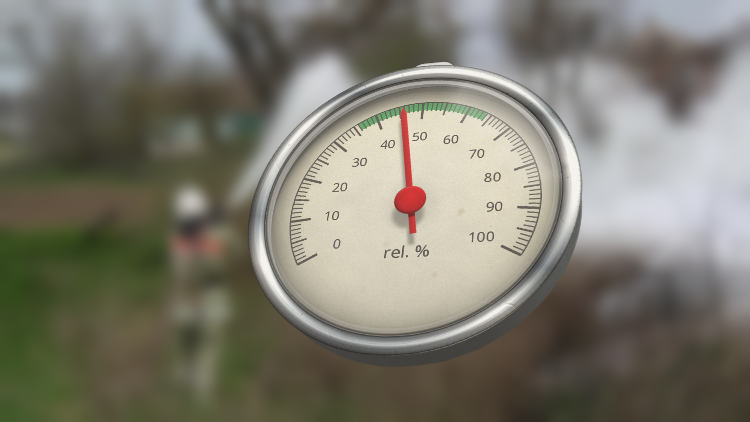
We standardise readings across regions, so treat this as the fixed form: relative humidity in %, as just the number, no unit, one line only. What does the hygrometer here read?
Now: 46
